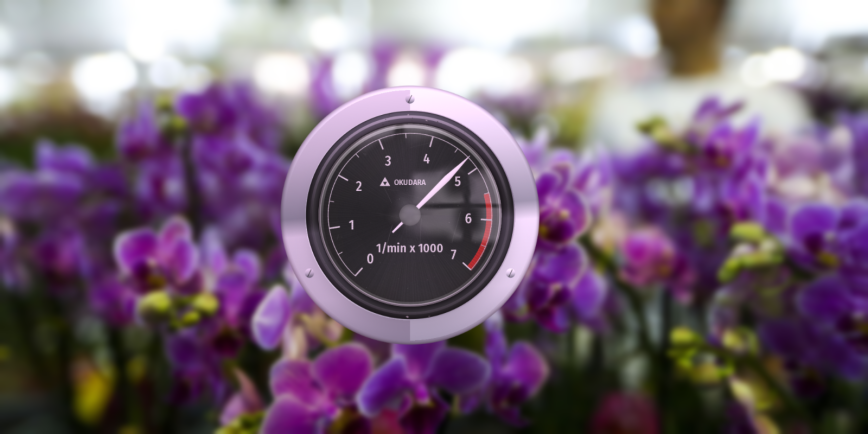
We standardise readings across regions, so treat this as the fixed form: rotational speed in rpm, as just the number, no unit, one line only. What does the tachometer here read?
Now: 4750
